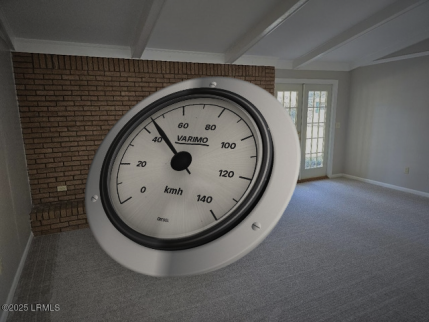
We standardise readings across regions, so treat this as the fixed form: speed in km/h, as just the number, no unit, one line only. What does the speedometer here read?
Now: 45
